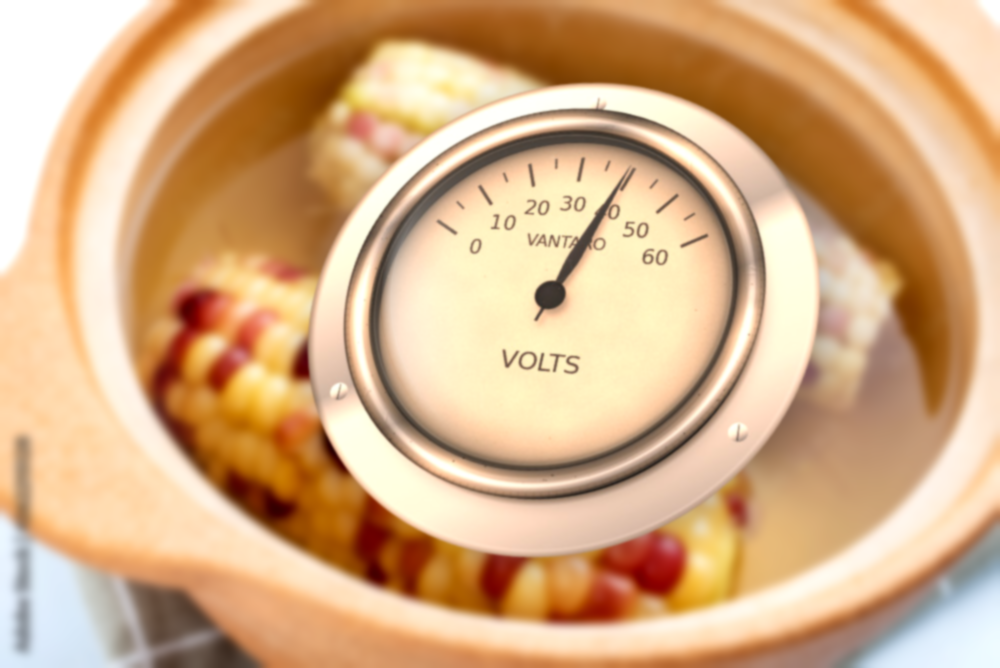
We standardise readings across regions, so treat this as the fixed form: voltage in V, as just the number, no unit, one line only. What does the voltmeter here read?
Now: 40
